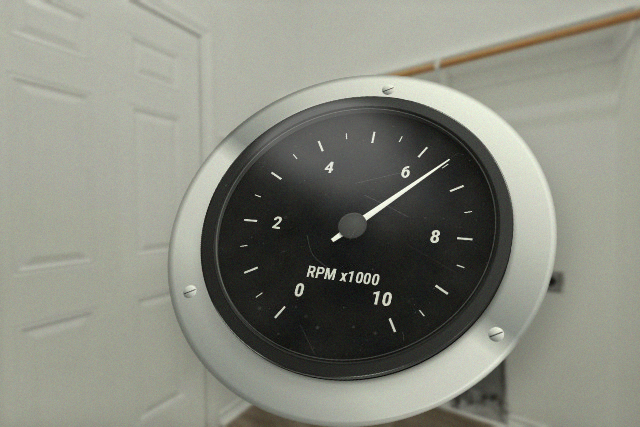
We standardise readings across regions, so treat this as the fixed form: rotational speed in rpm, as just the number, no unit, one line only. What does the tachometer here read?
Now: 6500
